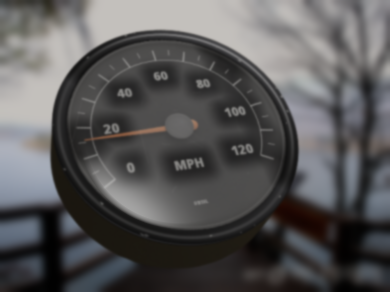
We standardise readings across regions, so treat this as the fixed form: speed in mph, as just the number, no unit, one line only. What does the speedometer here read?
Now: 15
